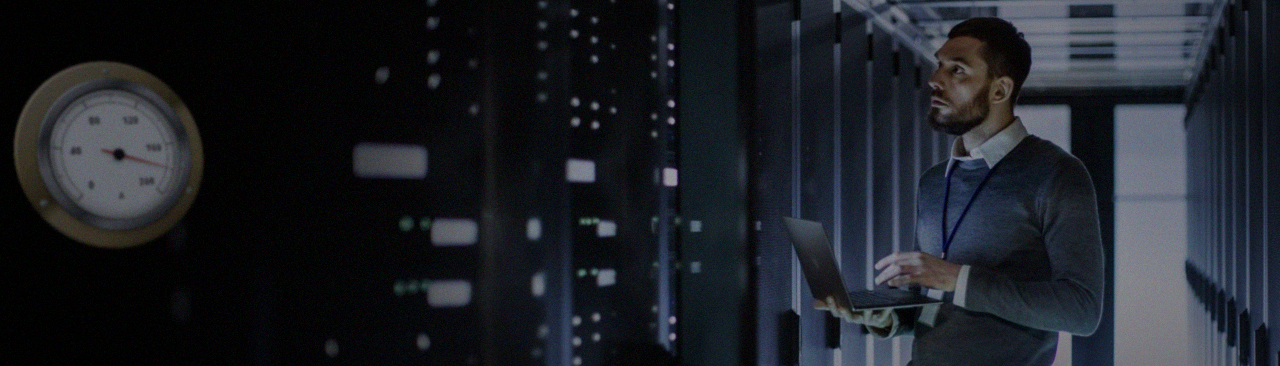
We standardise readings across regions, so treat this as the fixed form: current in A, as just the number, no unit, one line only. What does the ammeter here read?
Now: 180
